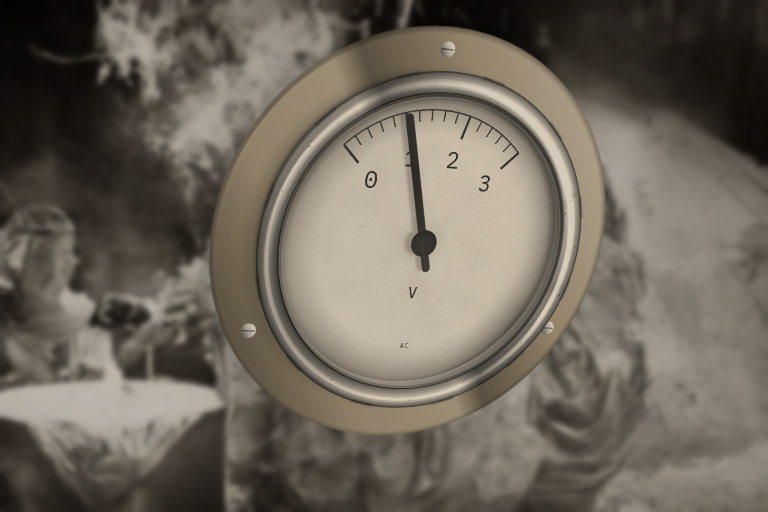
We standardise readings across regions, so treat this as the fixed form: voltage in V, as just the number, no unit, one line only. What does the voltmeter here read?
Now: 1
